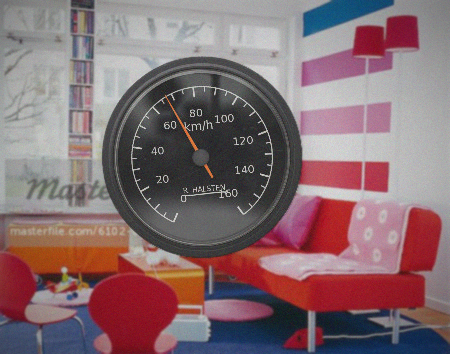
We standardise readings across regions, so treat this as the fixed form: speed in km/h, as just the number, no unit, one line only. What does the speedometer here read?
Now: 67.5
